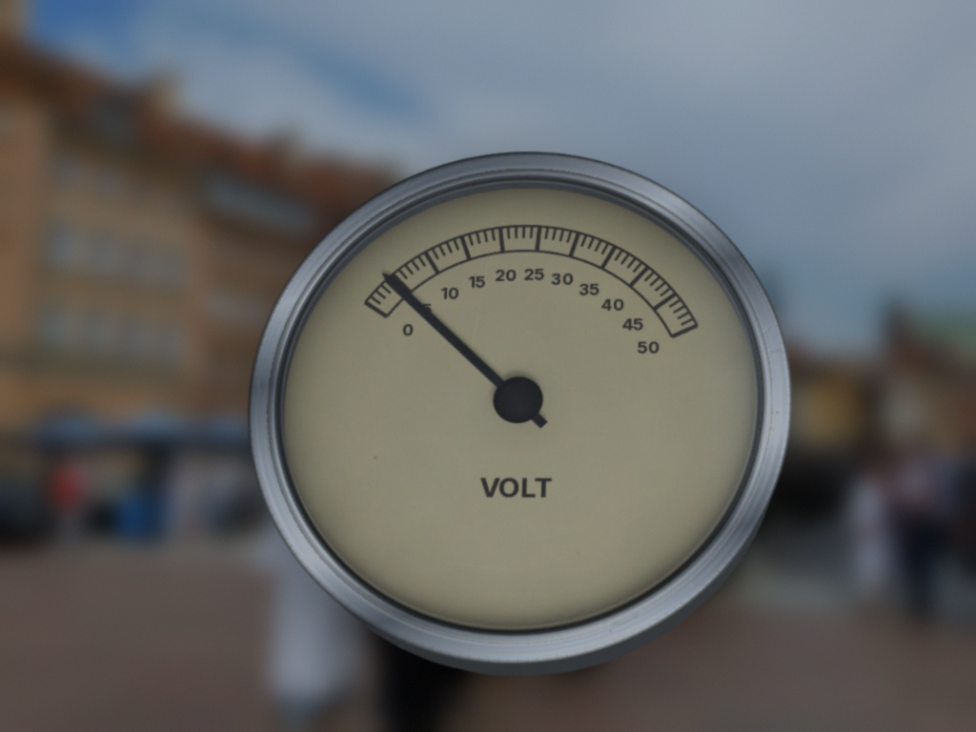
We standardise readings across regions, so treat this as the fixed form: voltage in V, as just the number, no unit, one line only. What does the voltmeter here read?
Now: 4
